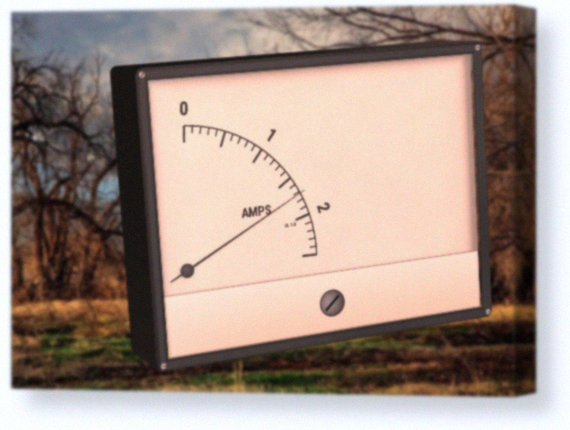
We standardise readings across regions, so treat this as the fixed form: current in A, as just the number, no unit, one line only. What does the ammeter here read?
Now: 1.7
